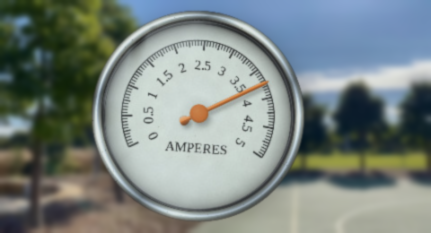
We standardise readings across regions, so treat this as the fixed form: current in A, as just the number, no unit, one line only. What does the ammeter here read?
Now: 3.75
